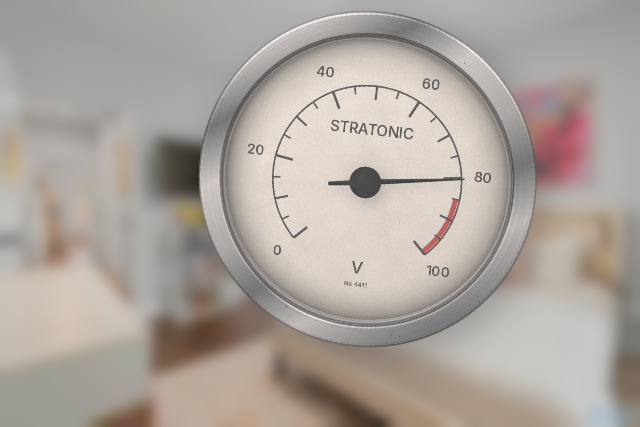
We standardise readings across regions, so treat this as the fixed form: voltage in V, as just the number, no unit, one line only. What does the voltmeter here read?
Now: 80
